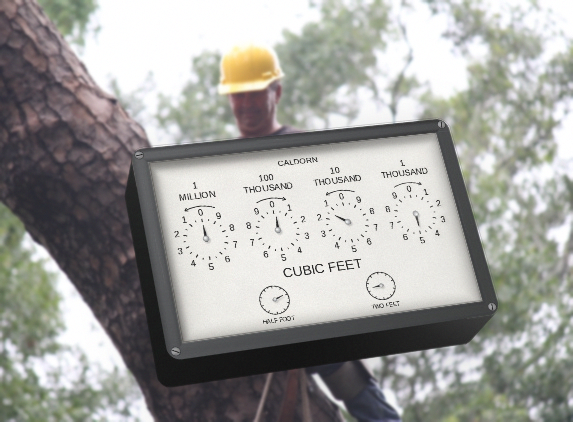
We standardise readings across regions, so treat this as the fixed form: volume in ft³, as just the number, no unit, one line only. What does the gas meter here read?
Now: 1500
